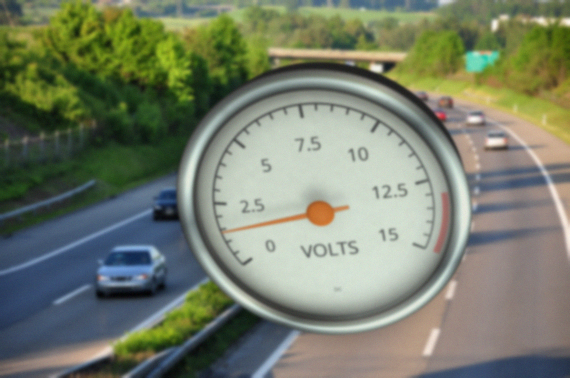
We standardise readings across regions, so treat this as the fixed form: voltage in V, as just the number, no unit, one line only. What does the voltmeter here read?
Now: 1.5
